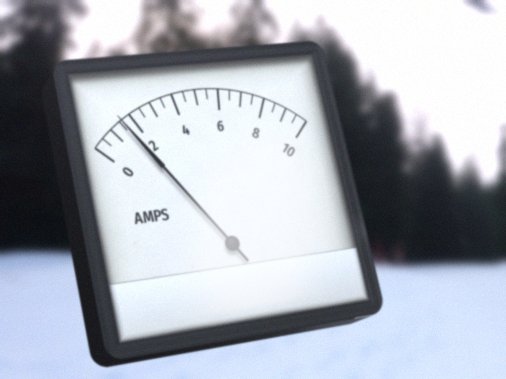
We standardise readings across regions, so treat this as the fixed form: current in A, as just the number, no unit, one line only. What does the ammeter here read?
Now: 1.5
